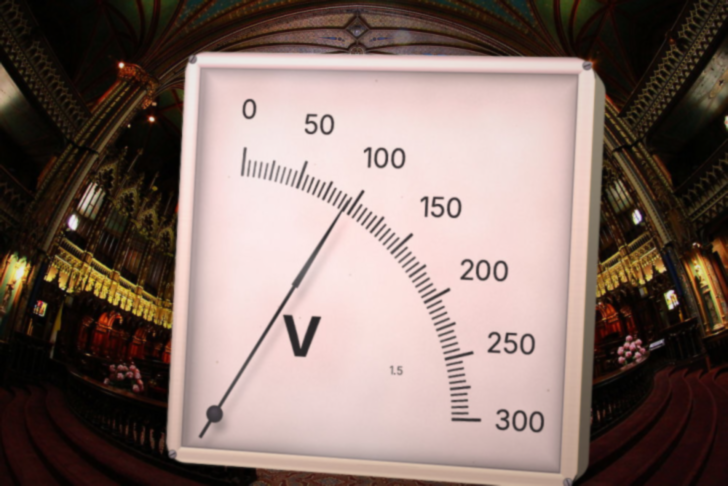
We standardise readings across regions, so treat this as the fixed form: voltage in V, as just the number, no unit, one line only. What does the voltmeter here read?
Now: 95
